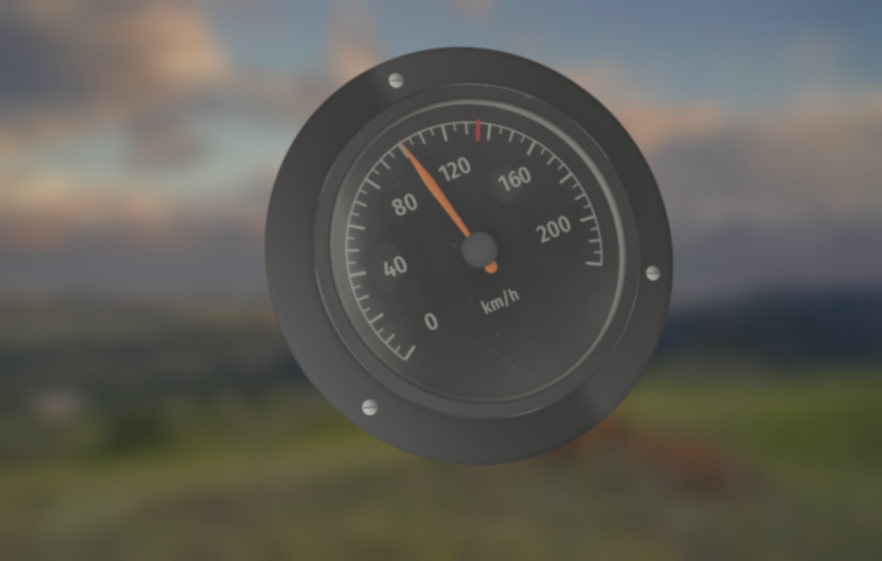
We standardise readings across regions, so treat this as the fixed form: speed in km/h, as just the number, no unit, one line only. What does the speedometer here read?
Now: 100
